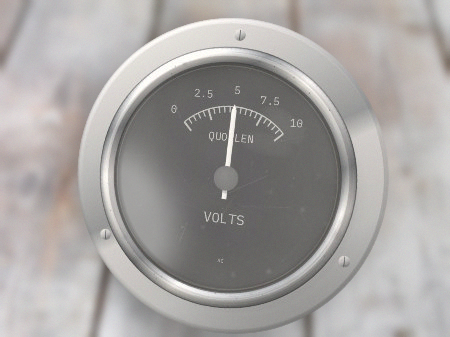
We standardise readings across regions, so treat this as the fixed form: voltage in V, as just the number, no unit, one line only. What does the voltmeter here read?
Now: 5
